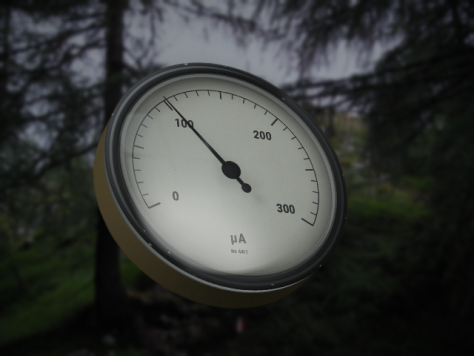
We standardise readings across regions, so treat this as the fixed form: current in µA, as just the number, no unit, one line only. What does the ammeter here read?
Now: 100
